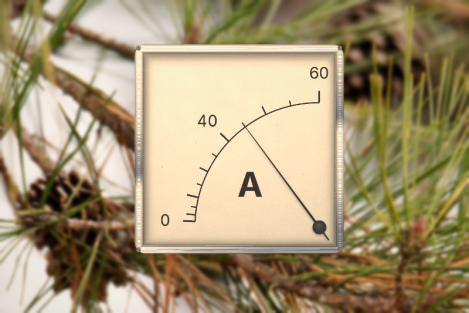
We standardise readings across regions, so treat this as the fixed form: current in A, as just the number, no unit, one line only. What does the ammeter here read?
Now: 45
